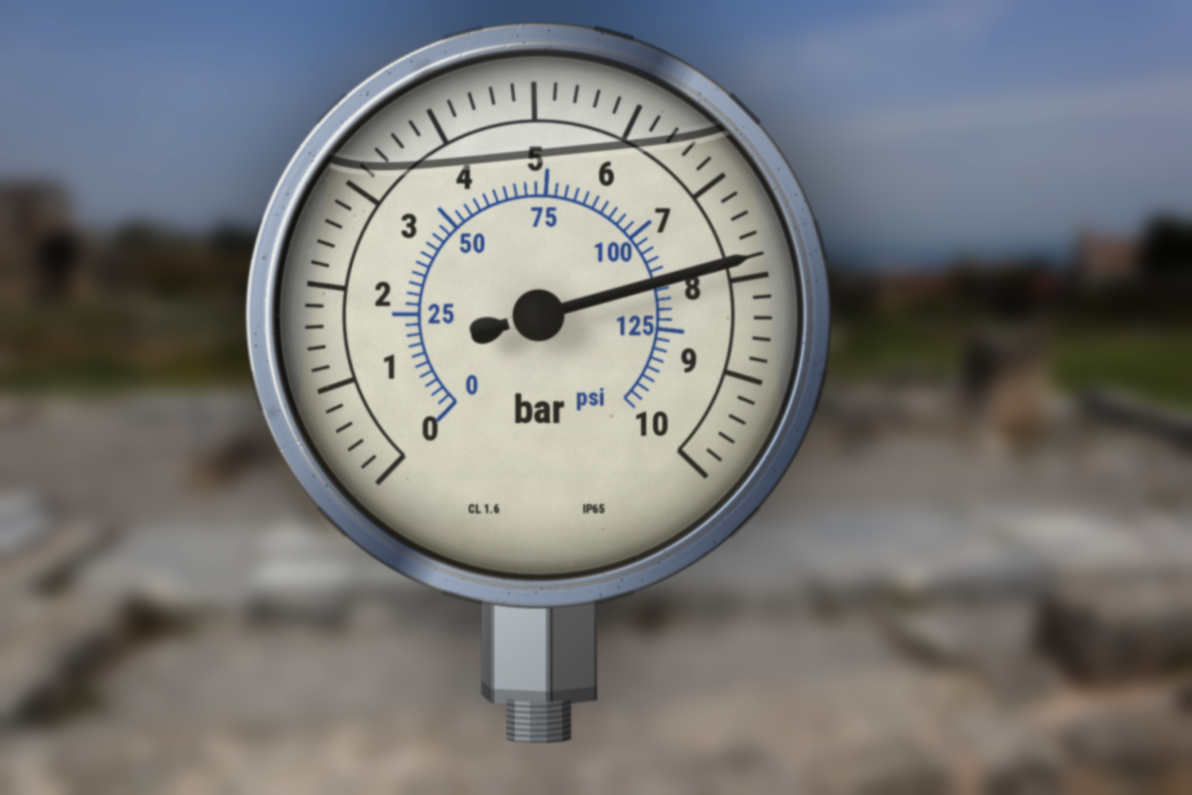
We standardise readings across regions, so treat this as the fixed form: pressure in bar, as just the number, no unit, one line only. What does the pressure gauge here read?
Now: 7.8
